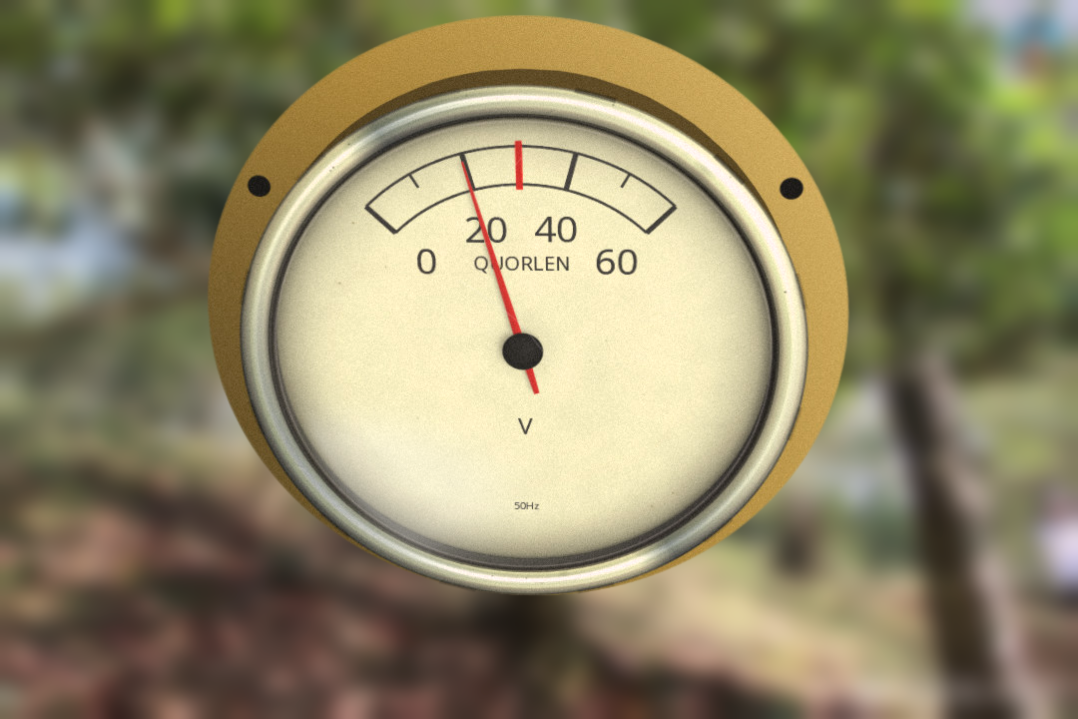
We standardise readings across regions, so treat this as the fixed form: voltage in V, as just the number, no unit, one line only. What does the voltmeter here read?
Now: 20
